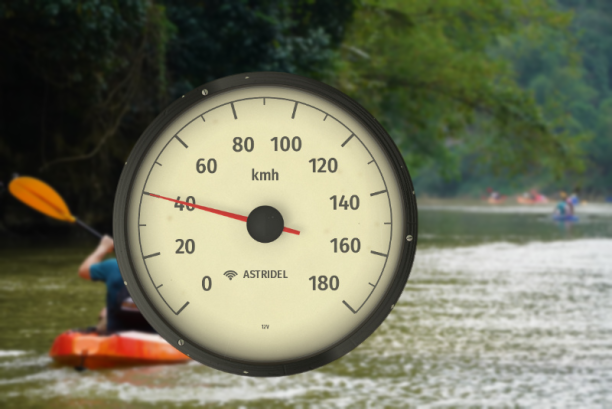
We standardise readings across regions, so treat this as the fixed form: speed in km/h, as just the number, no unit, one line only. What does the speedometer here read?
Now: 40
